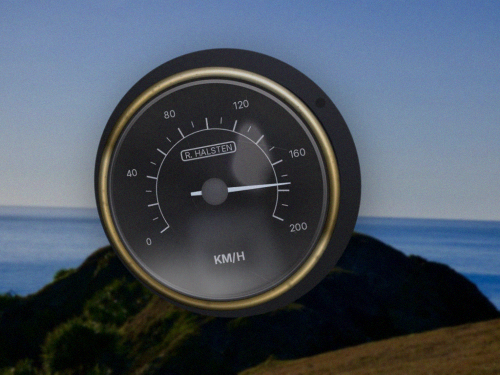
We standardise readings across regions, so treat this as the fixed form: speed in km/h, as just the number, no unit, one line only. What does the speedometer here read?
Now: 175
